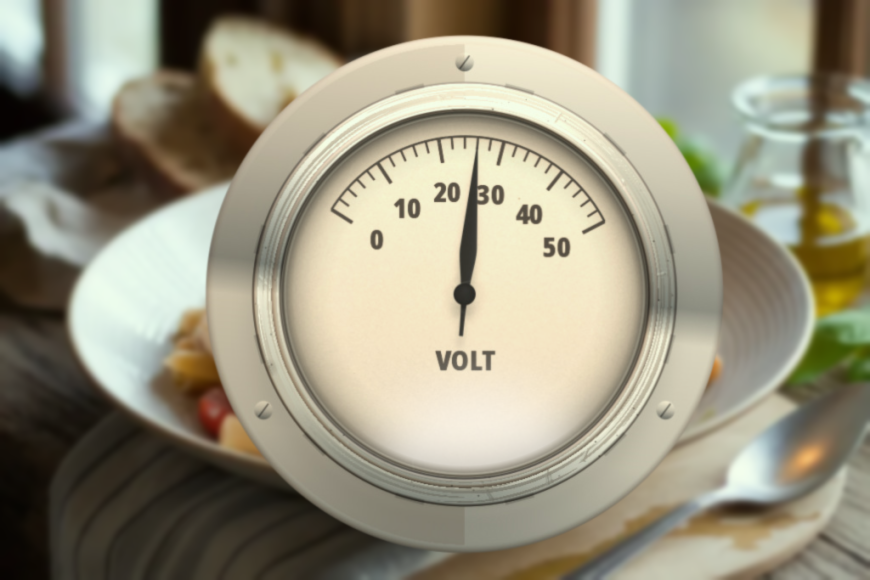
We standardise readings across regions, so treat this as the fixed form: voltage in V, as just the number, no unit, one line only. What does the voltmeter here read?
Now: 26
